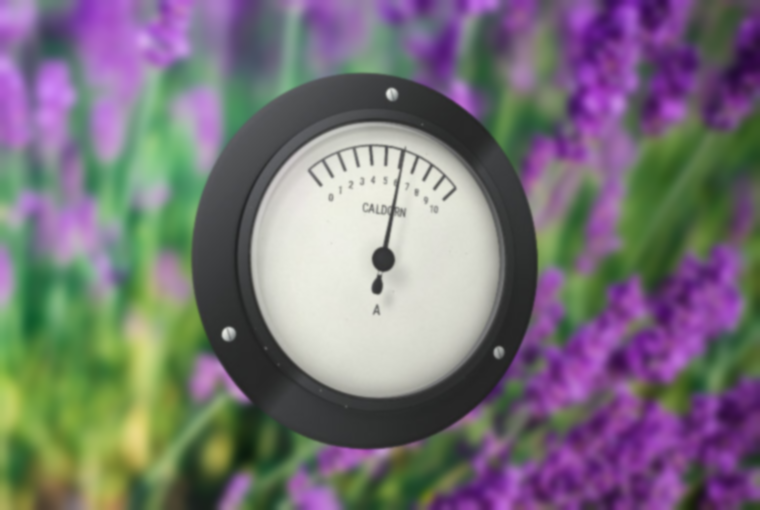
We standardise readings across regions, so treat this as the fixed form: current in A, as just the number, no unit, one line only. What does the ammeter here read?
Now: 6
